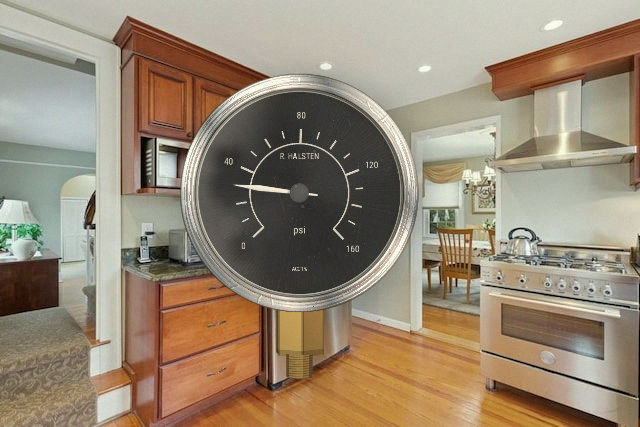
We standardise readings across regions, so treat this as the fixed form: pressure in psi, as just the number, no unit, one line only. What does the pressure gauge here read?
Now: 30
